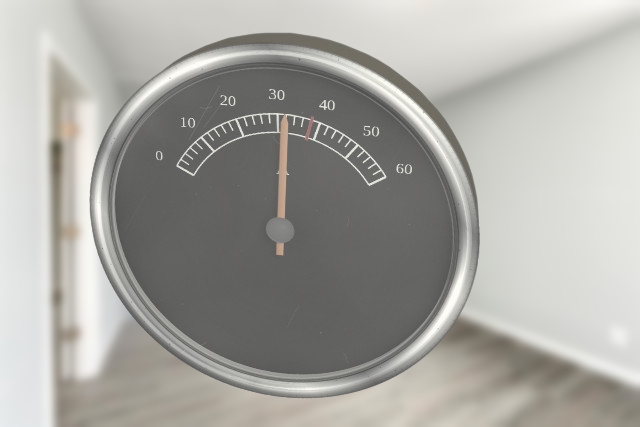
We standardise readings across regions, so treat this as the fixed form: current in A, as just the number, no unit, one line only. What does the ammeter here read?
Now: 32
